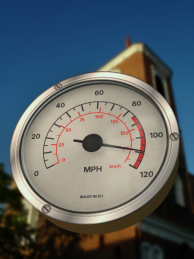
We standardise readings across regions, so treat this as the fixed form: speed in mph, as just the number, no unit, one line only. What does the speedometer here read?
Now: 110
